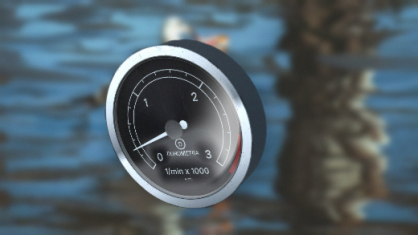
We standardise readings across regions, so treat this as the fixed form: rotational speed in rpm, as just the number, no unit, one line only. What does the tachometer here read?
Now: 300
